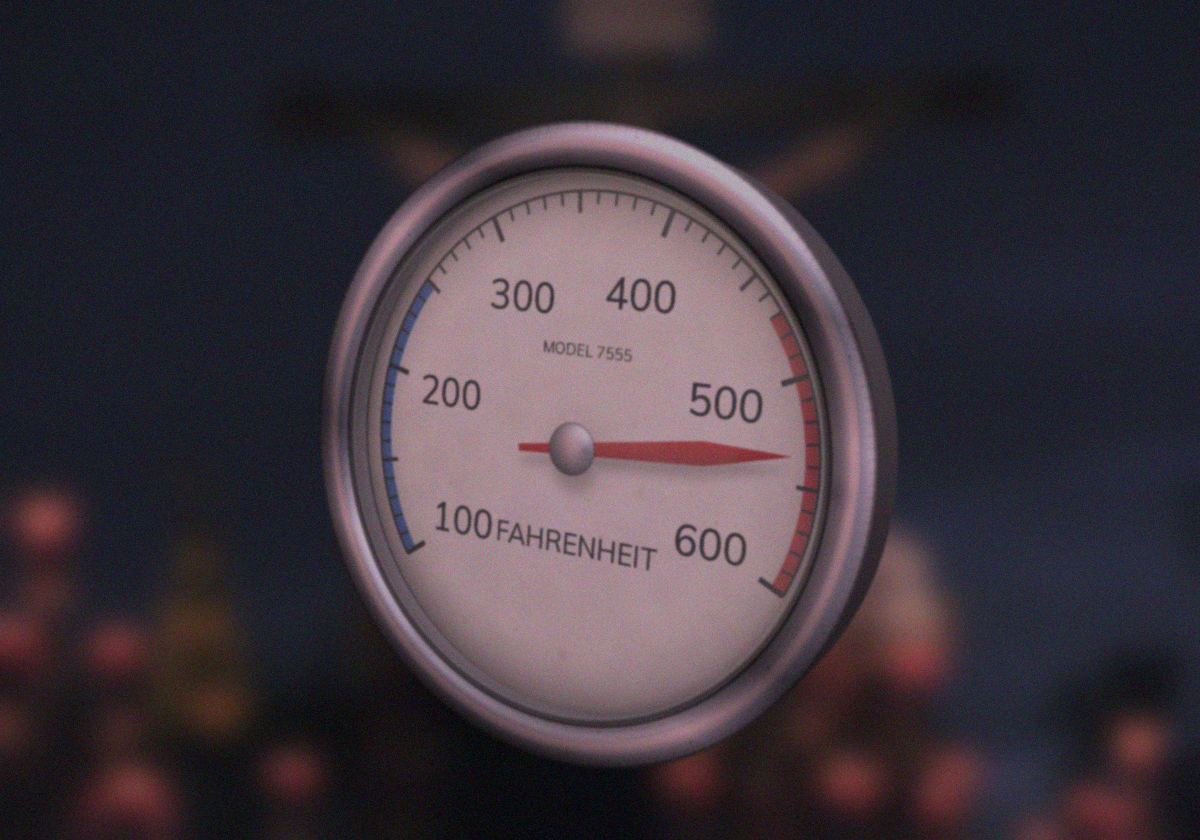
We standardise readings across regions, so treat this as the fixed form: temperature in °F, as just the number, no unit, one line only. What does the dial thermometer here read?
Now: 535
